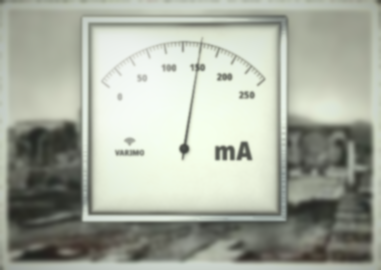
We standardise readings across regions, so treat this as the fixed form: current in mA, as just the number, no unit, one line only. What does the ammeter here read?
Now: 150
